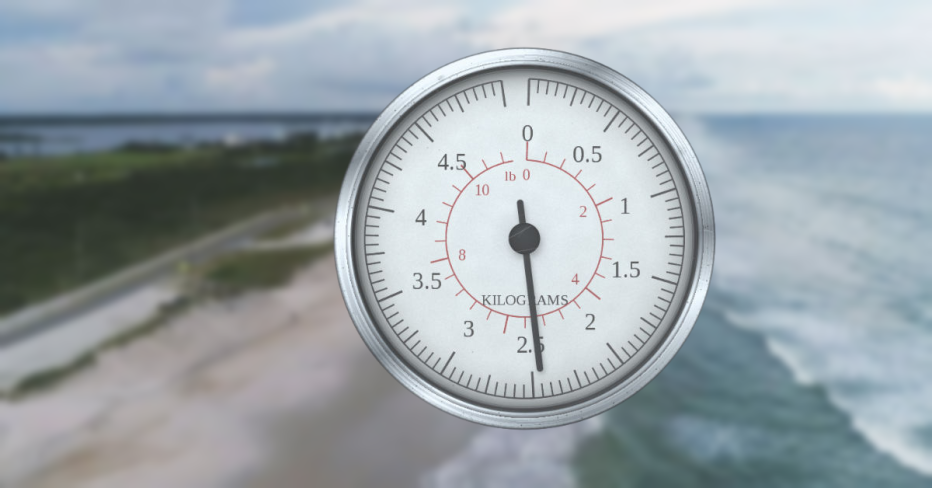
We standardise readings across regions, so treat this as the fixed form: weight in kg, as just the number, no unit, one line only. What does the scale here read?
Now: 2.45
